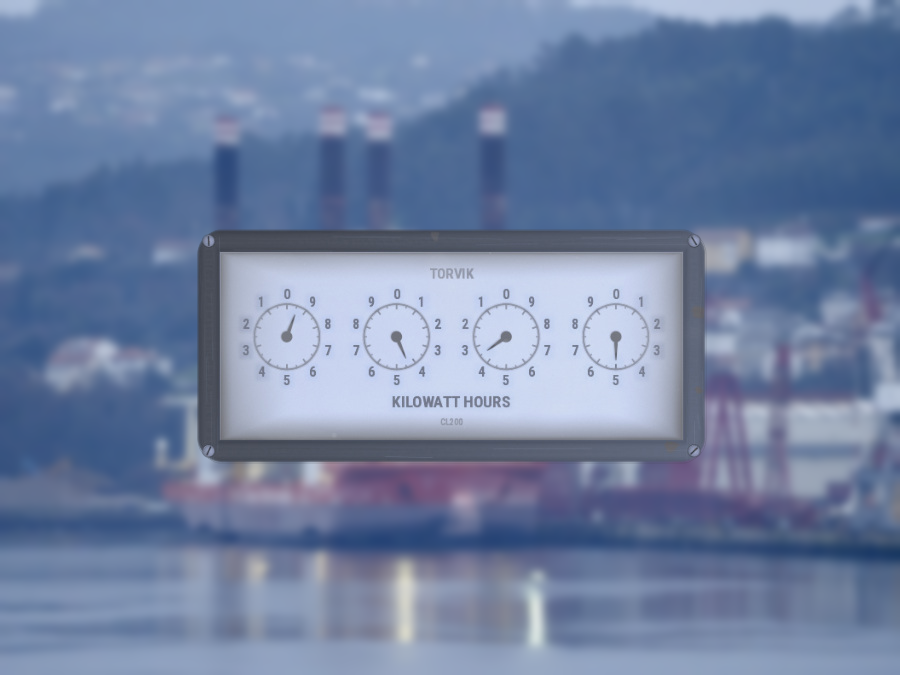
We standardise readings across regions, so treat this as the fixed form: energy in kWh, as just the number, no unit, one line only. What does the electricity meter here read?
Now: 9435
